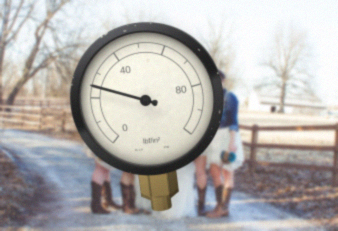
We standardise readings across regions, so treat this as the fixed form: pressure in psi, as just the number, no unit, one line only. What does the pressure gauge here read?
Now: 25
